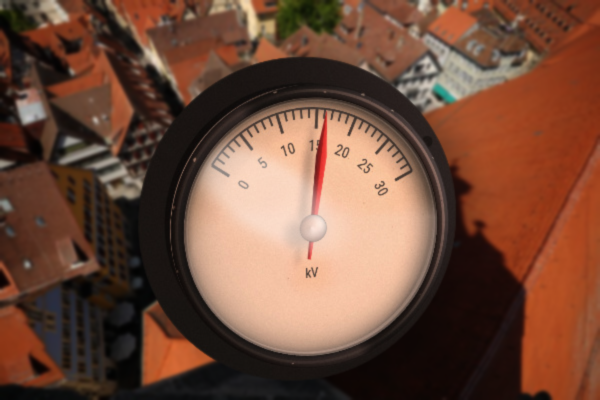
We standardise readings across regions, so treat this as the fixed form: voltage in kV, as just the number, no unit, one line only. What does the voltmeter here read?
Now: 16
